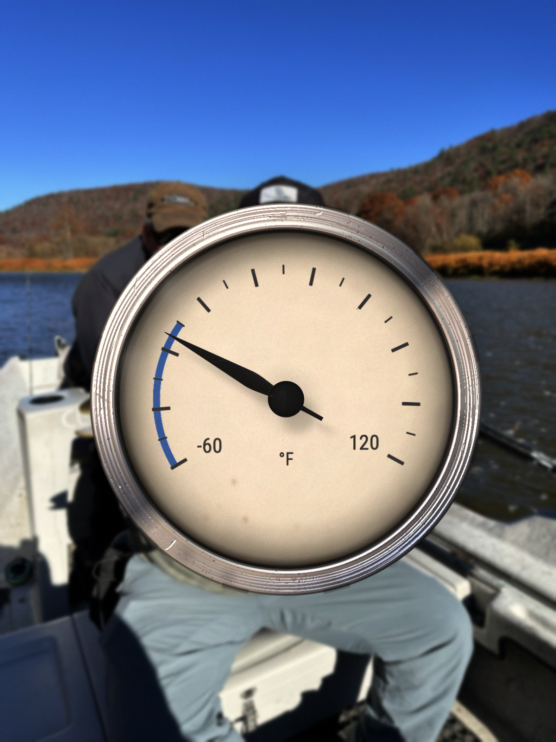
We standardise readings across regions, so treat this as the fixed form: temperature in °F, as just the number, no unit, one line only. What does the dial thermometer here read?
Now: -15
